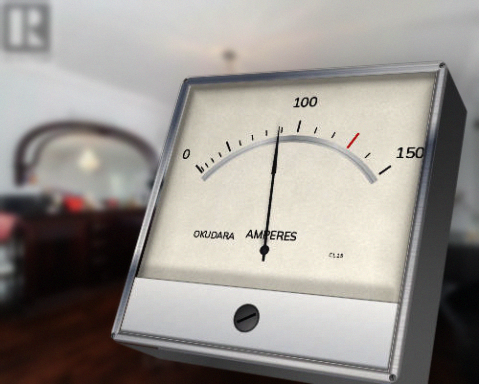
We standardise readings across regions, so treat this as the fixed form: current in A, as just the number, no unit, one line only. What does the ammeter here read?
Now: 90
